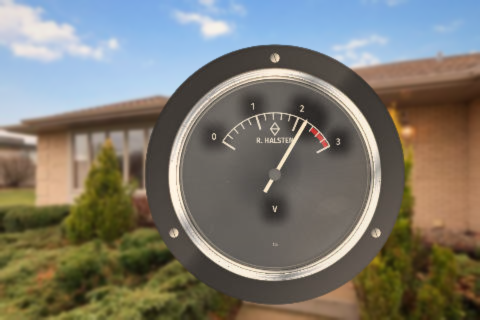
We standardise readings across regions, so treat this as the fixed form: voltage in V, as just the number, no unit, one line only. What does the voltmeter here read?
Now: 2.2
